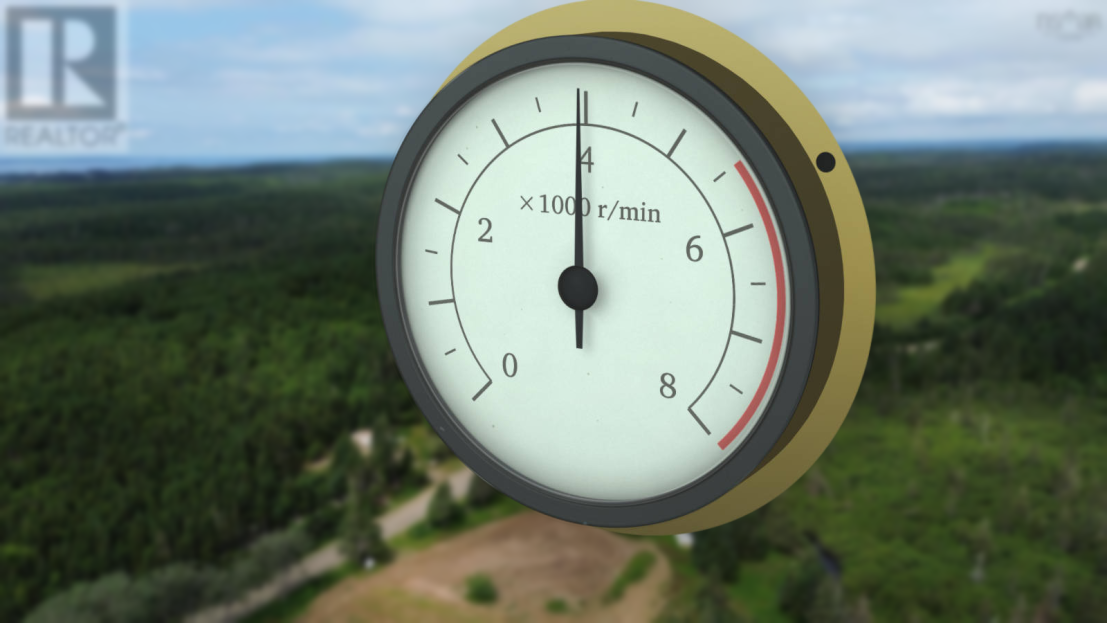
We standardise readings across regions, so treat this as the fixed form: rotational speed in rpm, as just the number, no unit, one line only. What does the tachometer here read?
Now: 4000
